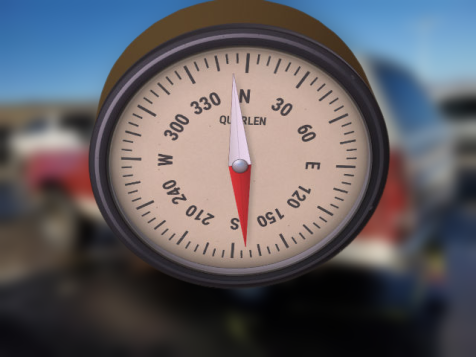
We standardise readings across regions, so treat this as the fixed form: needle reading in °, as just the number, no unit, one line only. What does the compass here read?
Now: 172.5
